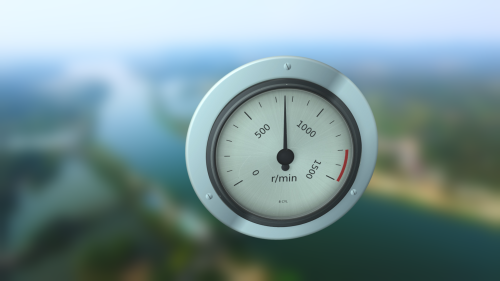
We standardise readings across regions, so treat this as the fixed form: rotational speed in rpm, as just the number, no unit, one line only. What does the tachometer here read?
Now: 750
